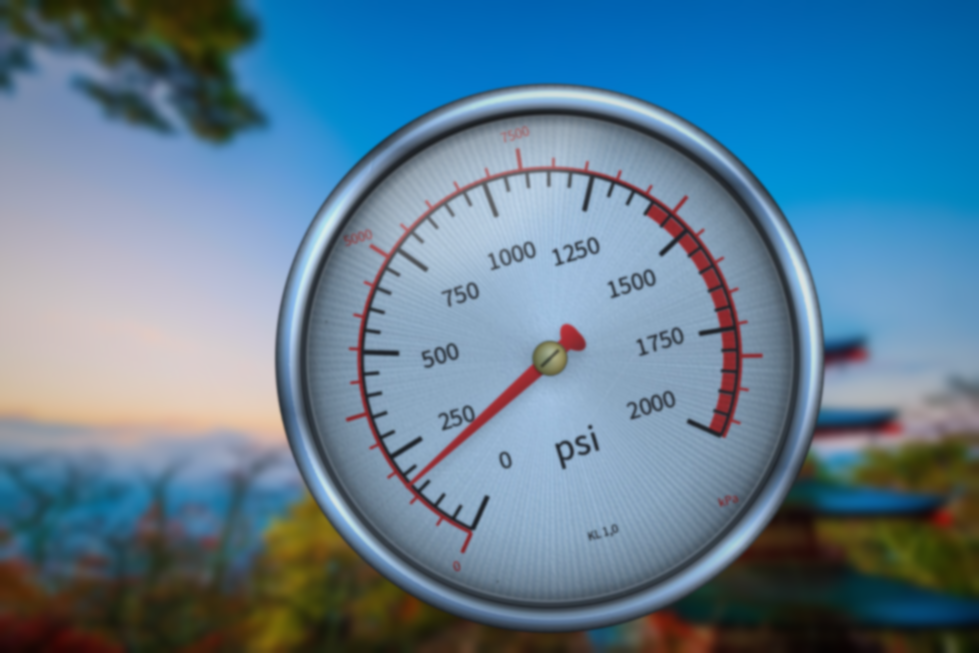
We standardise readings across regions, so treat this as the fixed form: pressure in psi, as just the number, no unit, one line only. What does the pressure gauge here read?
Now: 175
